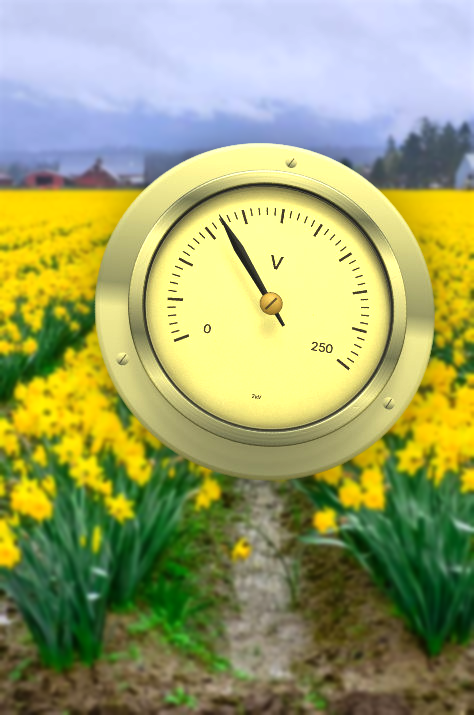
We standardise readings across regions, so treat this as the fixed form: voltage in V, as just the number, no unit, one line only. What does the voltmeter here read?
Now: 85
